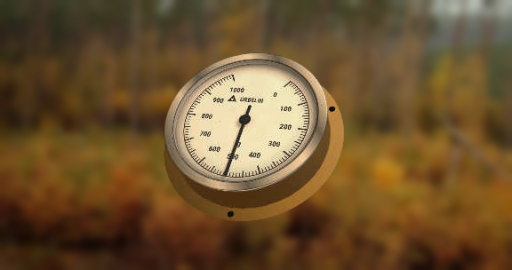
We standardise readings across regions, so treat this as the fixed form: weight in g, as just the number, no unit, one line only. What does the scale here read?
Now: 500
